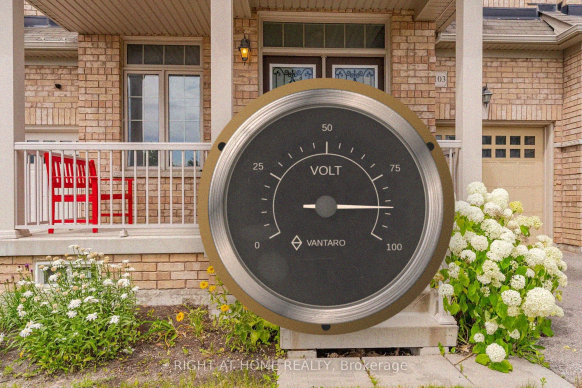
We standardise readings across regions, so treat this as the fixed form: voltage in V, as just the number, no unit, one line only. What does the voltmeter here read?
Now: 87.5
